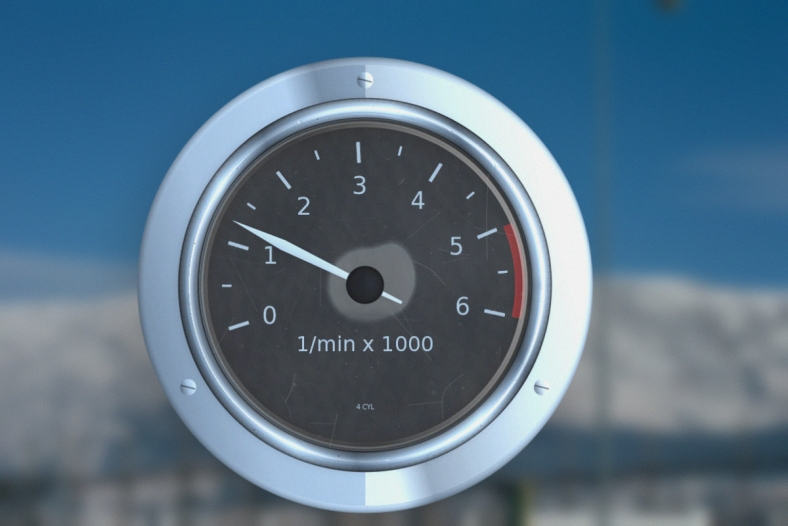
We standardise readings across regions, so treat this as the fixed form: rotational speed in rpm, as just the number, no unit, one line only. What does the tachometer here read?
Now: 1250
